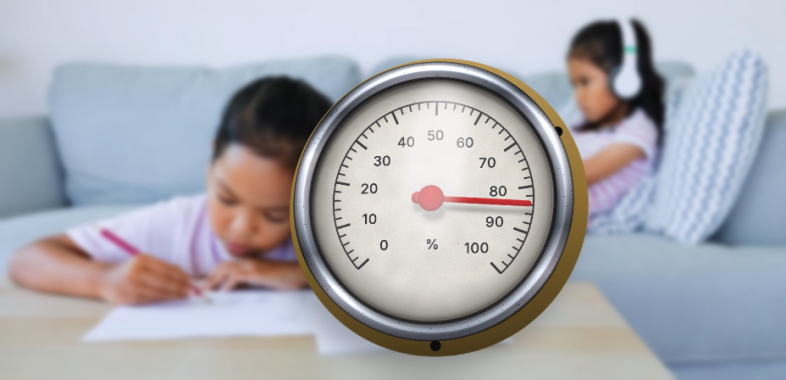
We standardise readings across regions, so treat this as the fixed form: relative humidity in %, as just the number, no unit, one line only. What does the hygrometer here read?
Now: 84
